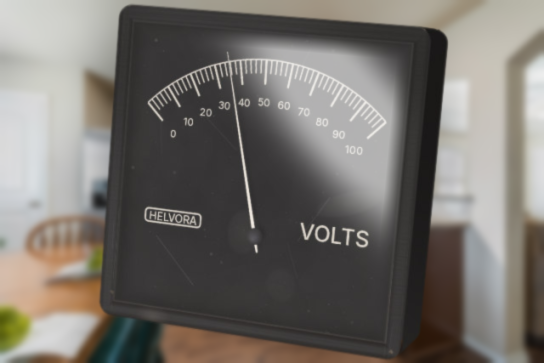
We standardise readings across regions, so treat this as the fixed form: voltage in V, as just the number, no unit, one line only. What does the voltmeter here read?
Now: 36
